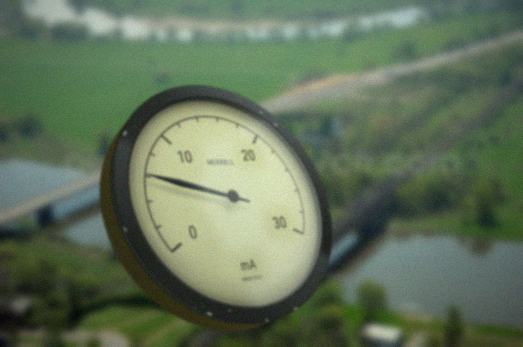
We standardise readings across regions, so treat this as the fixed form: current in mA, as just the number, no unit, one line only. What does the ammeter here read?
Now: 6
